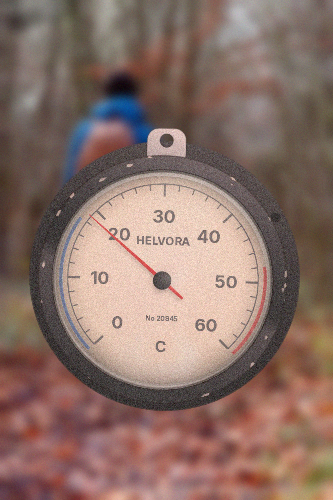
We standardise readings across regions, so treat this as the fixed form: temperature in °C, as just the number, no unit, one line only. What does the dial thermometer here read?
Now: 19
